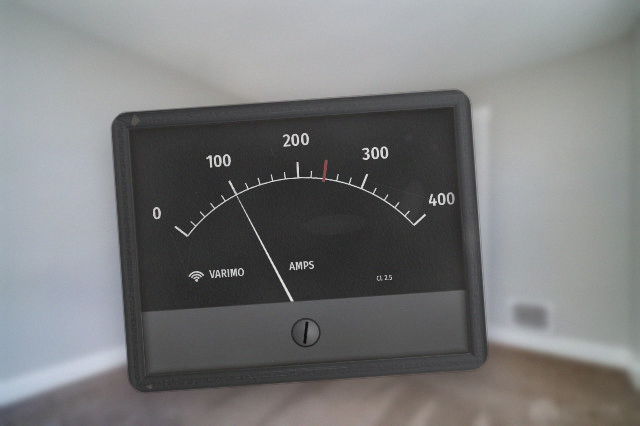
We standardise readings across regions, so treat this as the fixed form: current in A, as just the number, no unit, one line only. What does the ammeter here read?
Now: 100
